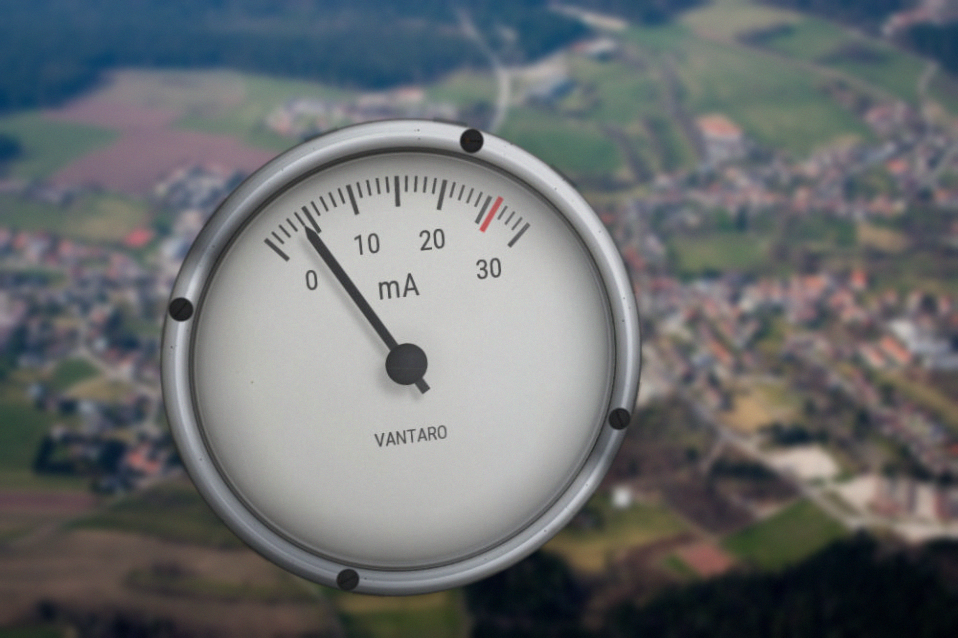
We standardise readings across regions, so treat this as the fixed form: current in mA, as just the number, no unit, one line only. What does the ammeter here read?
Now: 4
